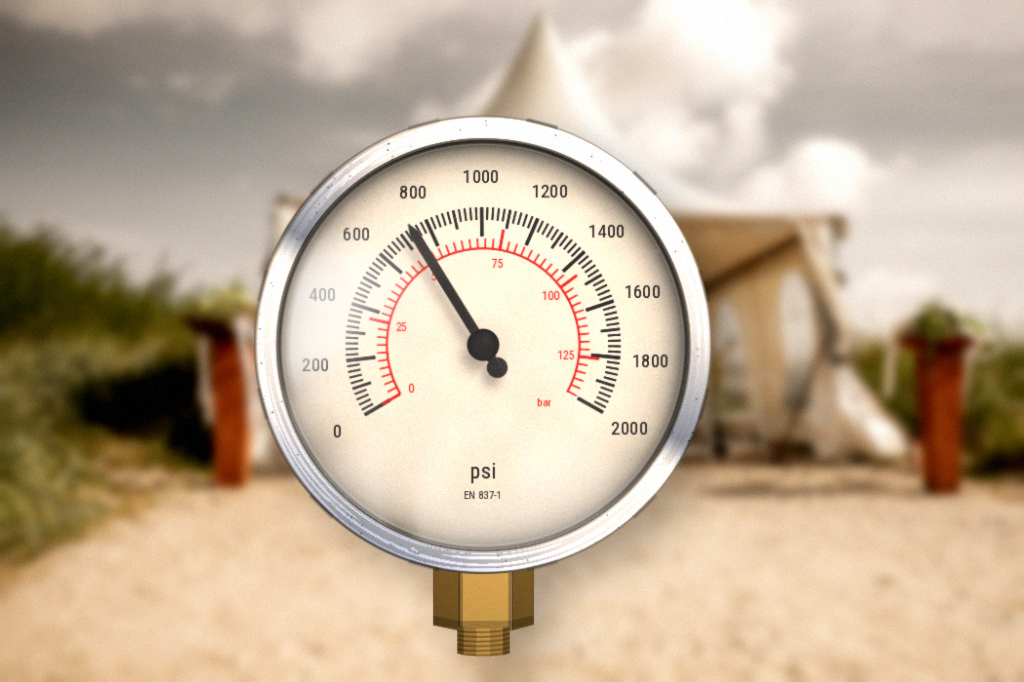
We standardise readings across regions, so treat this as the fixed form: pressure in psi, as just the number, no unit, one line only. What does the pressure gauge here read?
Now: 740
